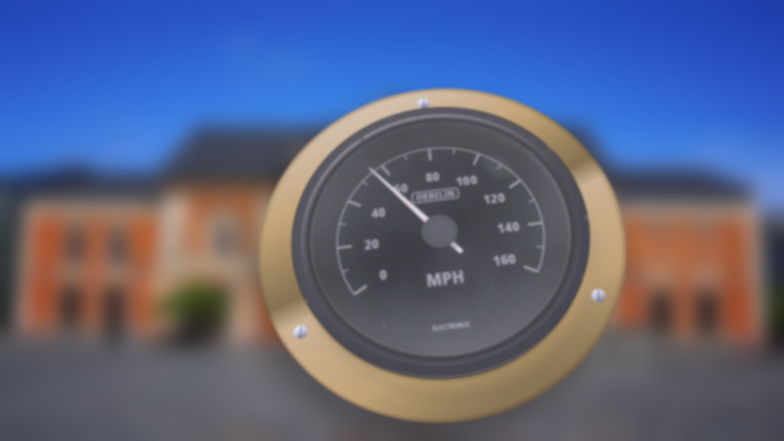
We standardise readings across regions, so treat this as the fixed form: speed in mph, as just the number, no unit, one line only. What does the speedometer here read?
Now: 55
